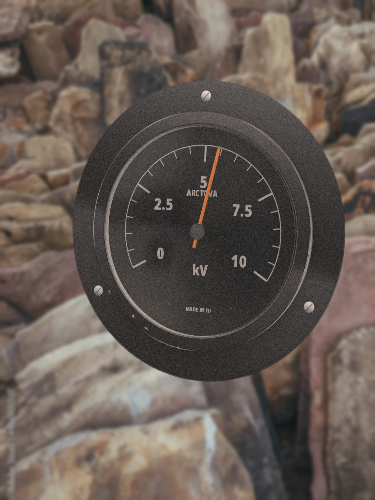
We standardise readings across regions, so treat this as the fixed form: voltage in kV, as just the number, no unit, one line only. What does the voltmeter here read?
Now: 5.5
